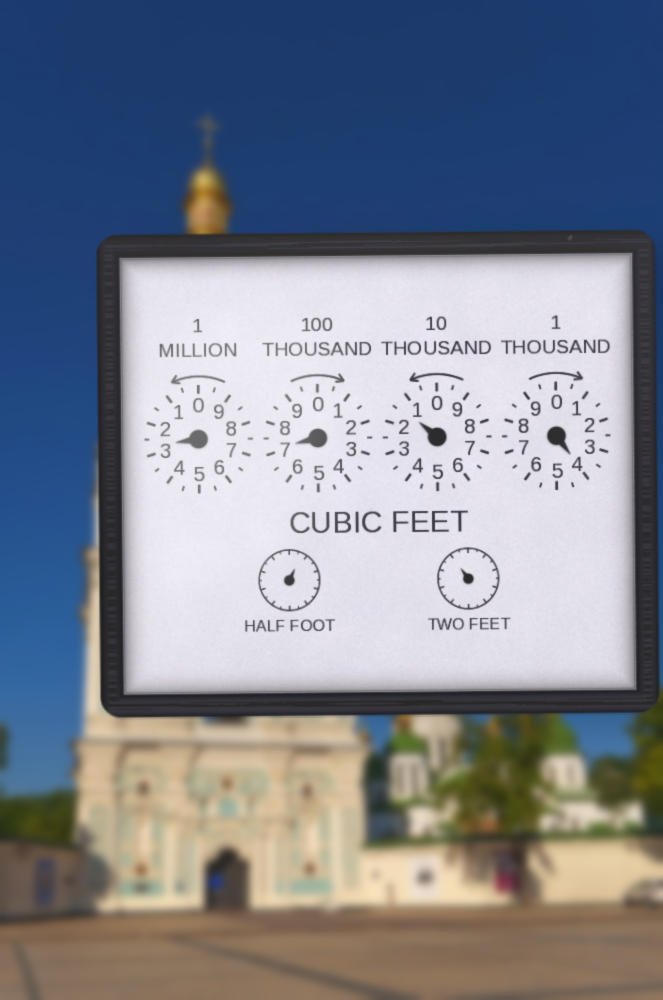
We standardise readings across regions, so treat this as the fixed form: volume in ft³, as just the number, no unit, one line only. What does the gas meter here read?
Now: 271400
